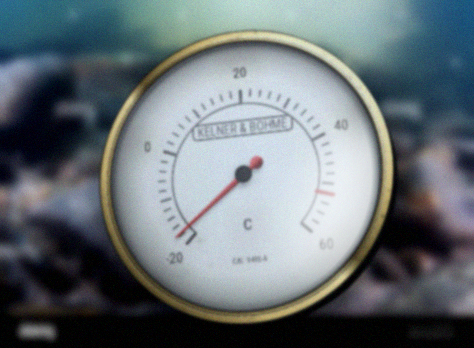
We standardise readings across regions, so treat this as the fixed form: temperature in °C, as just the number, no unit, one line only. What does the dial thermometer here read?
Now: -18
